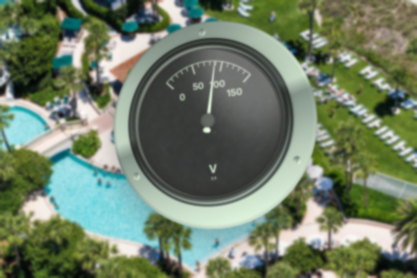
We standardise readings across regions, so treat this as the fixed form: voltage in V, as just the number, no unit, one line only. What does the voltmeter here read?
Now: 90
